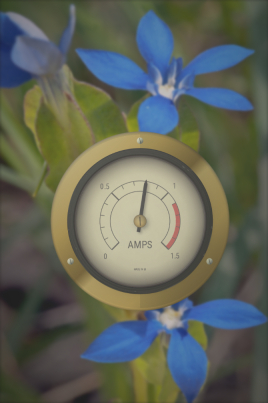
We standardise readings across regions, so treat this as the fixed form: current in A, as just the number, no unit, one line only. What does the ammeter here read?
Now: 0.8
